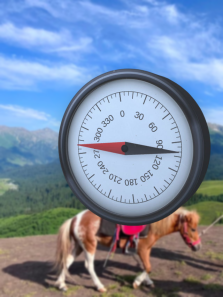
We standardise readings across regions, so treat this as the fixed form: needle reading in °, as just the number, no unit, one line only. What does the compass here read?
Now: 280
